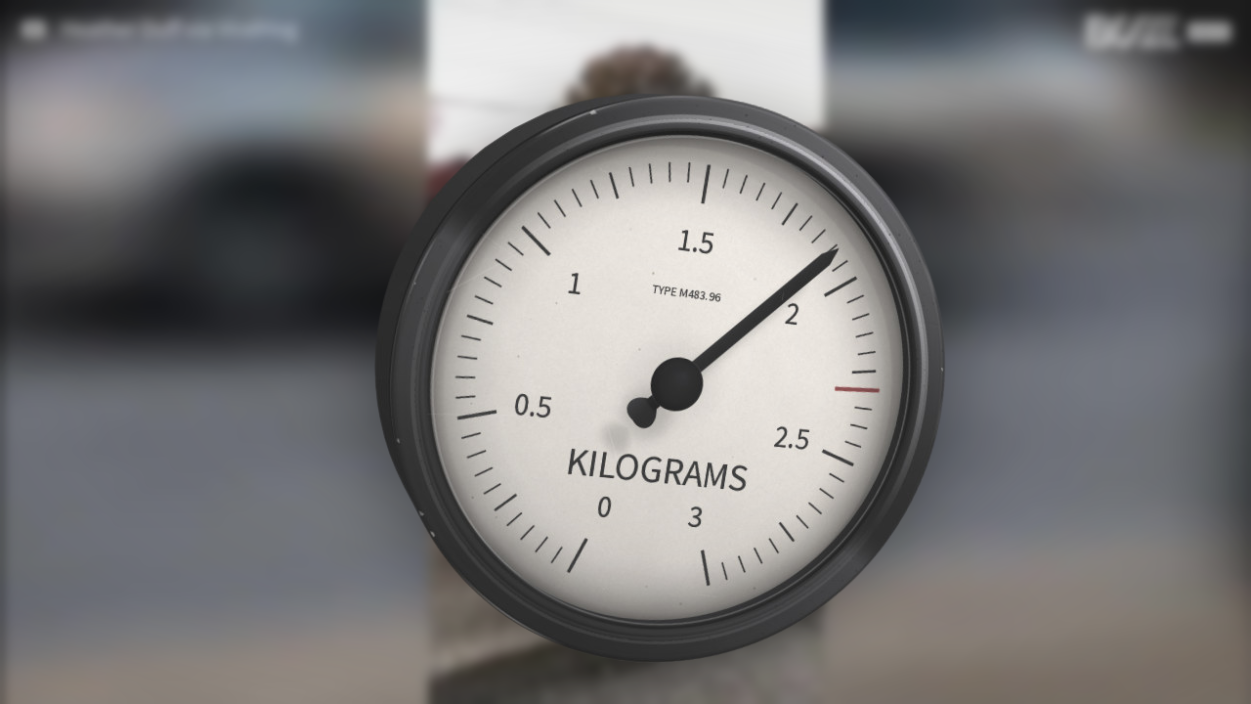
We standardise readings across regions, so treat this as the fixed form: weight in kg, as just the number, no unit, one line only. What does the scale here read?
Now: 1.9
